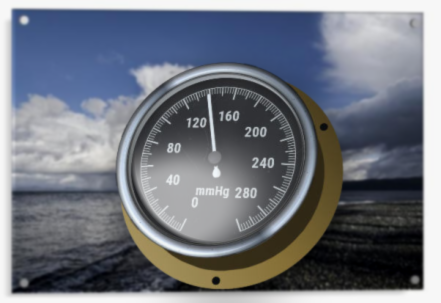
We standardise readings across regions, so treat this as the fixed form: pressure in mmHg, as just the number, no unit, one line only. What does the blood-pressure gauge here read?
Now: 140
